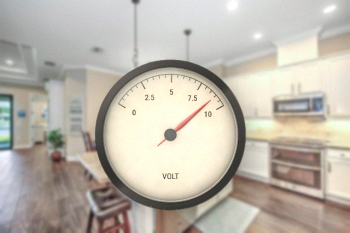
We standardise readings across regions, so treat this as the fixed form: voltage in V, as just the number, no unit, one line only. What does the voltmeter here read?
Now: 9
